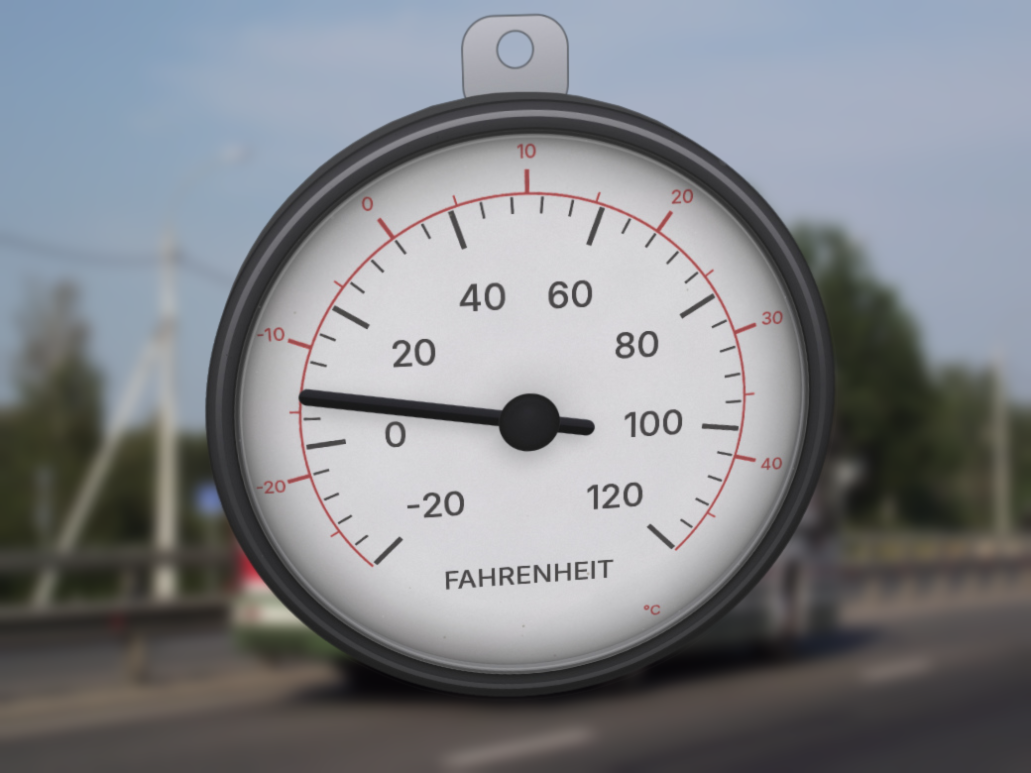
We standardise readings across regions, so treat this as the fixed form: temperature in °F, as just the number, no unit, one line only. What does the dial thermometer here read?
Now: 8
